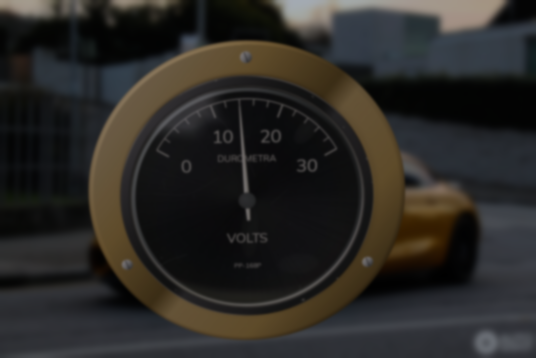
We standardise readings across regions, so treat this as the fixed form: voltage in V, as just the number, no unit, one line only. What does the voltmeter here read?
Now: 14
